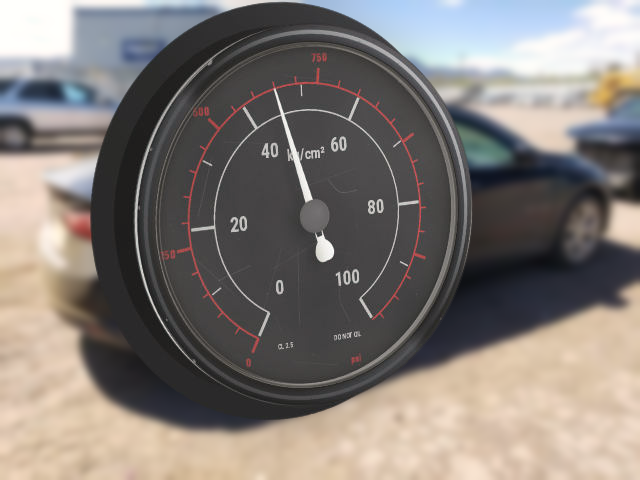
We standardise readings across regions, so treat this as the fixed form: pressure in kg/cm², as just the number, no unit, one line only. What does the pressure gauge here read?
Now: 45
